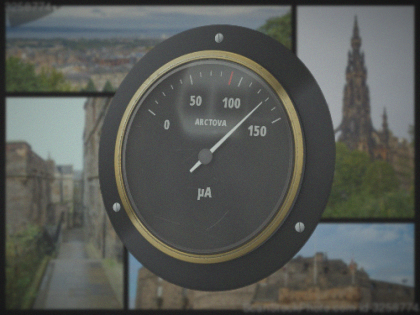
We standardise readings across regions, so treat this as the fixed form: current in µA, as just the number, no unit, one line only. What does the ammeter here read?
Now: 130
